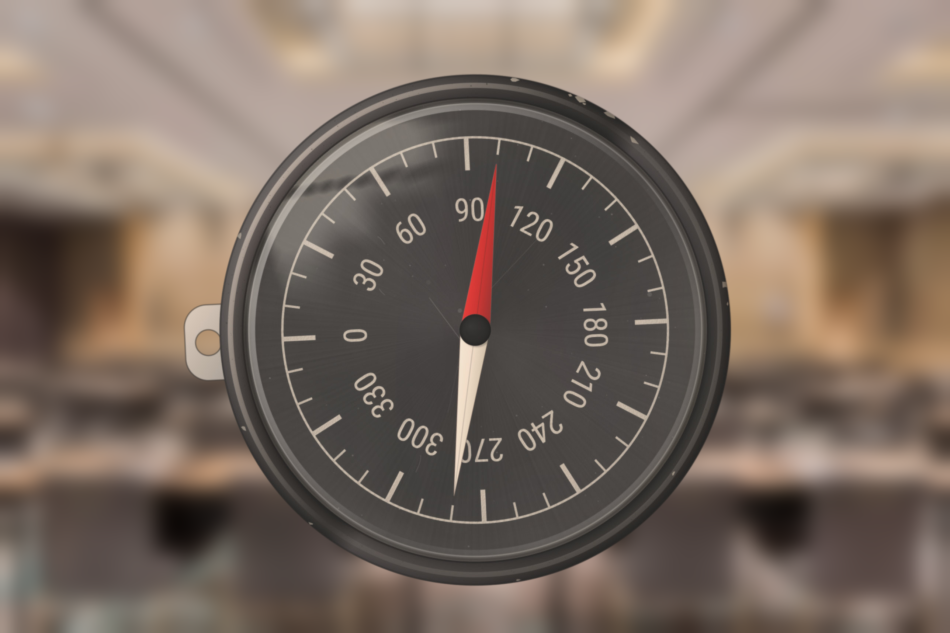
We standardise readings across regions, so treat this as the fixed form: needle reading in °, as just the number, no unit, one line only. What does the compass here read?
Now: 100
